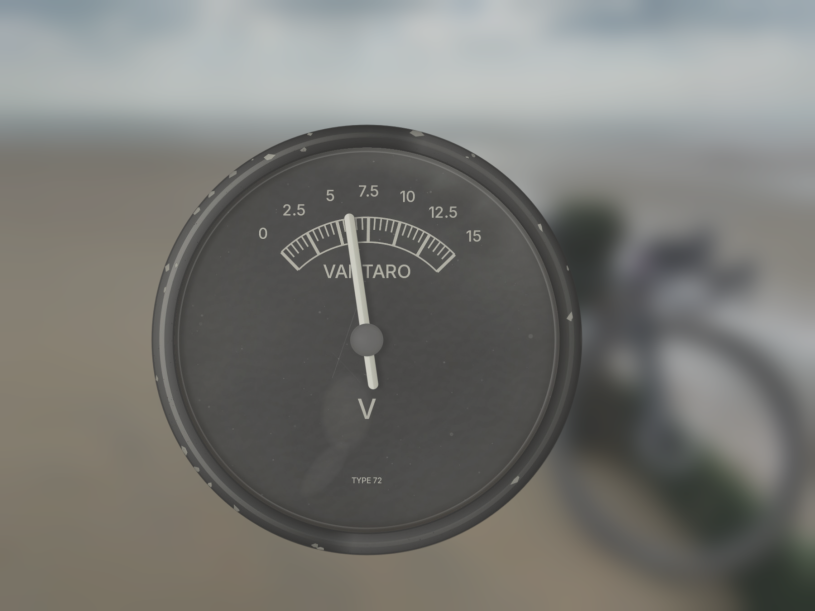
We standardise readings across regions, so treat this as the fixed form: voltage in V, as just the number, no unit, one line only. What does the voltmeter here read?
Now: 6
